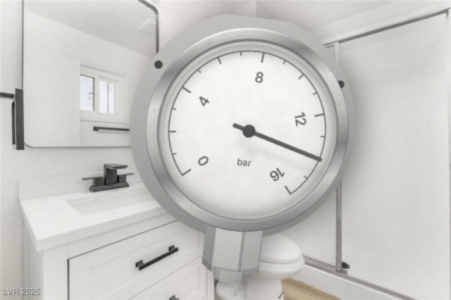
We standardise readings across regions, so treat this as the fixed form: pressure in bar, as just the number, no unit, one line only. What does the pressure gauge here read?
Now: 14
